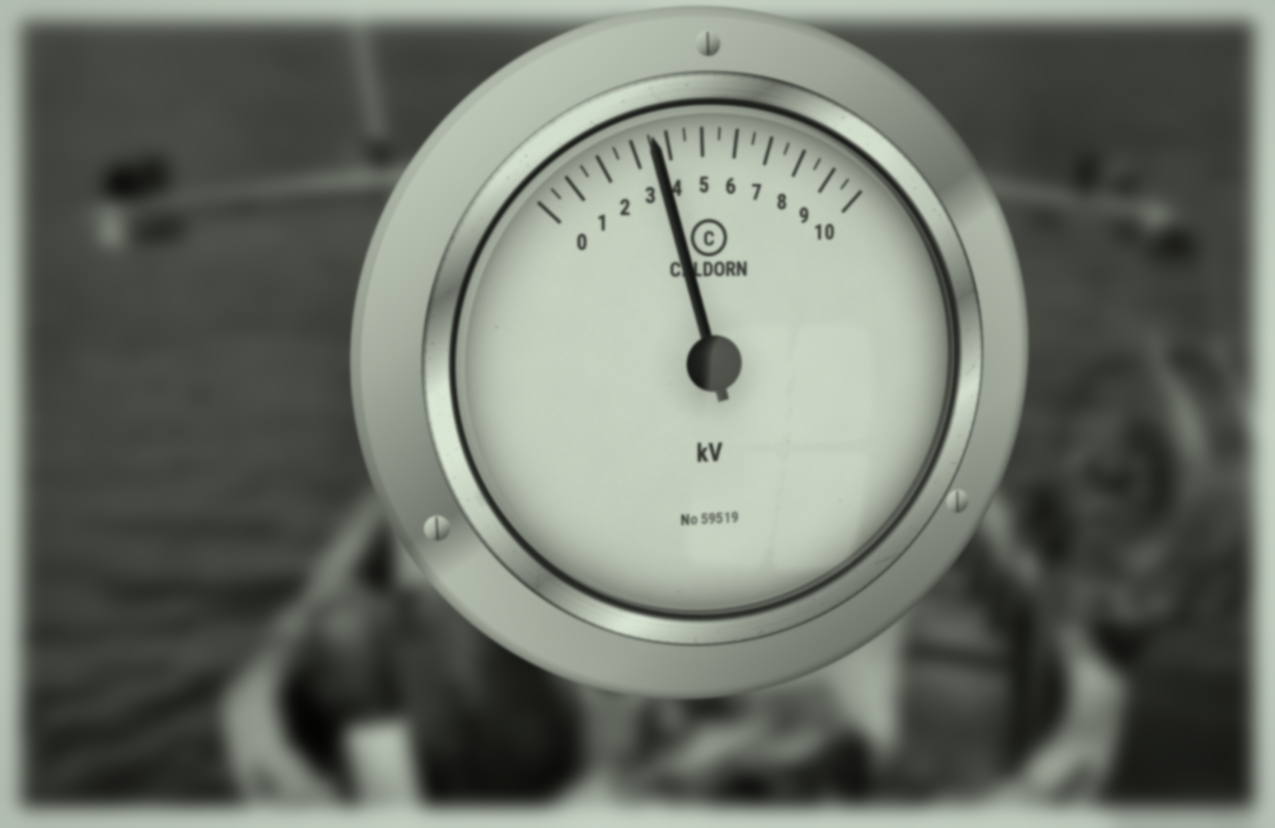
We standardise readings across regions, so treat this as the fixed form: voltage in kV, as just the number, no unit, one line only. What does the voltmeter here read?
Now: 3.5
